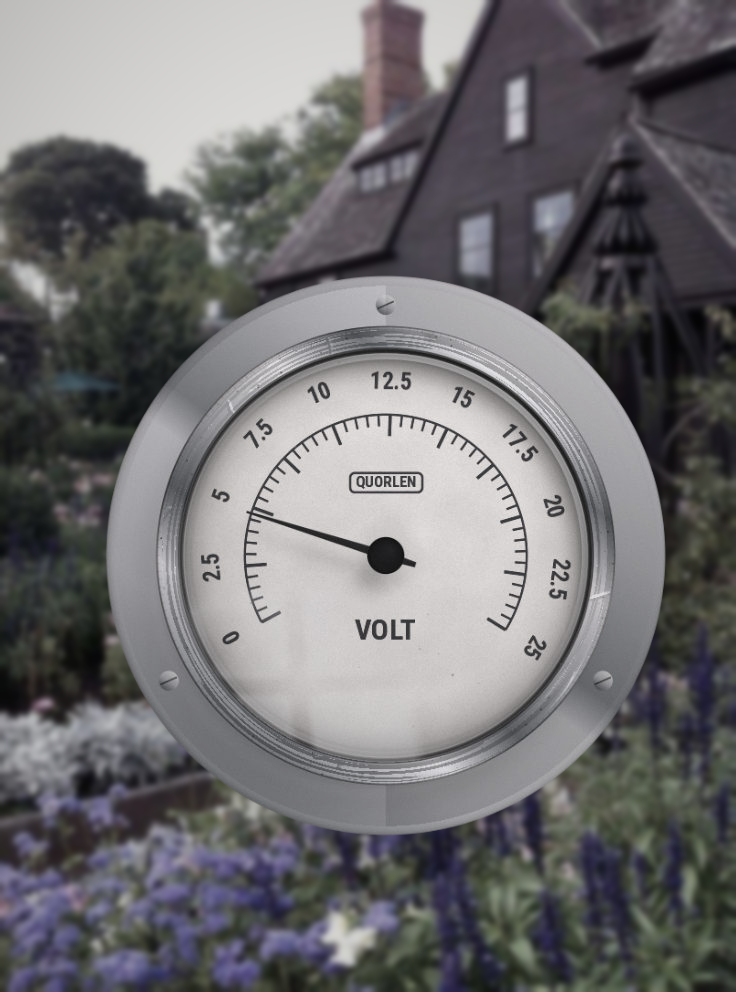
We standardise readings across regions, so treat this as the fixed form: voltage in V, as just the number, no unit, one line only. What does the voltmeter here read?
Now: 4.75
